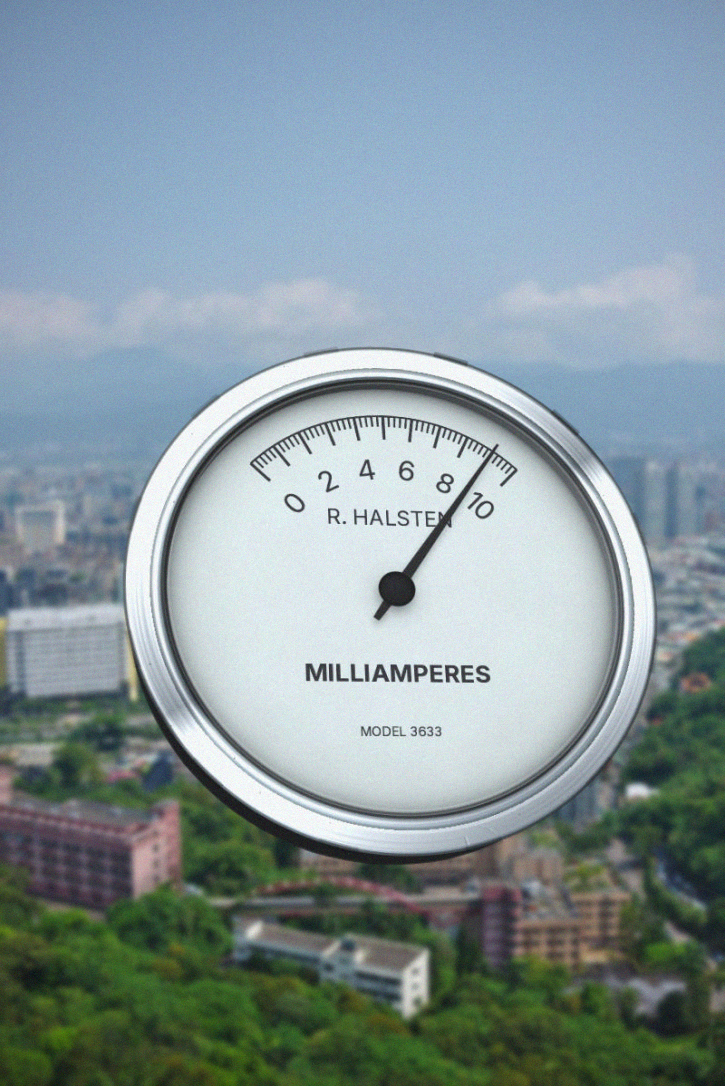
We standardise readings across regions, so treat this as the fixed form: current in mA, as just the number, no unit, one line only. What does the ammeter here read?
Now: 9
